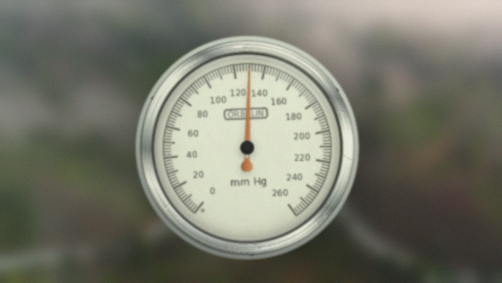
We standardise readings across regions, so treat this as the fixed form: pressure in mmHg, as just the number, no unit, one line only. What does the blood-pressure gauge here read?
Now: 130
